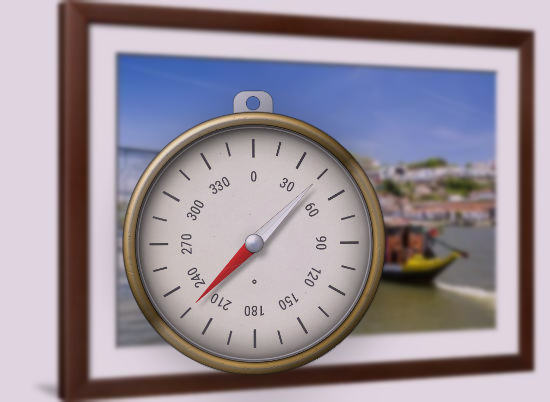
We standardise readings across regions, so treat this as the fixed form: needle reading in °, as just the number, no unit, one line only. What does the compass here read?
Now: 225
